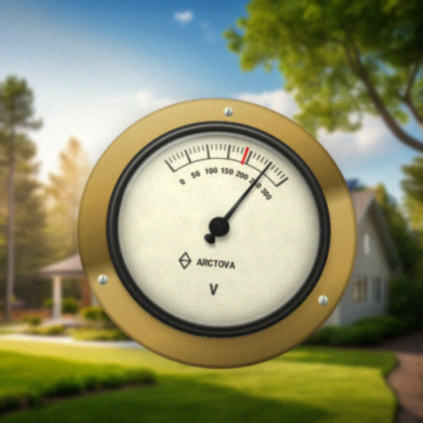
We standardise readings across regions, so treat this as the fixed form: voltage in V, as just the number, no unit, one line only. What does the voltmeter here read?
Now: 250
